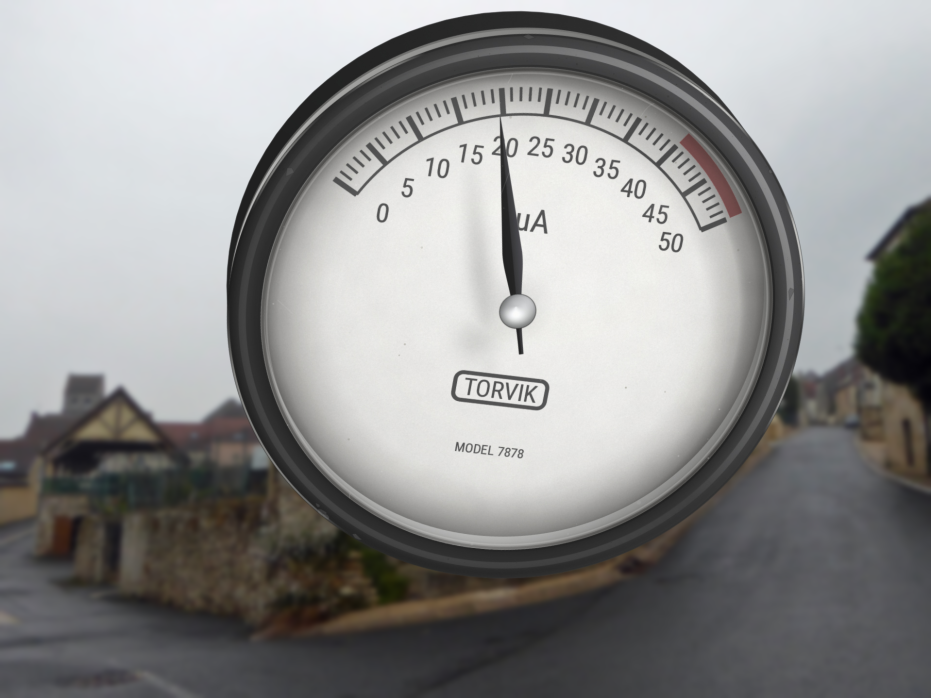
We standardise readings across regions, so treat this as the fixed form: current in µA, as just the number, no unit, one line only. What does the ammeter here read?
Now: 19.5
